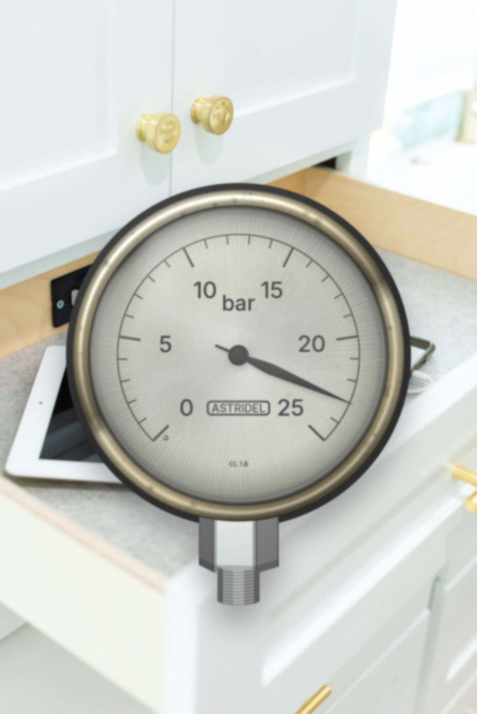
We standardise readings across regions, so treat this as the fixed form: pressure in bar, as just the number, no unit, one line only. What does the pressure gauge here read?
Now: 23
